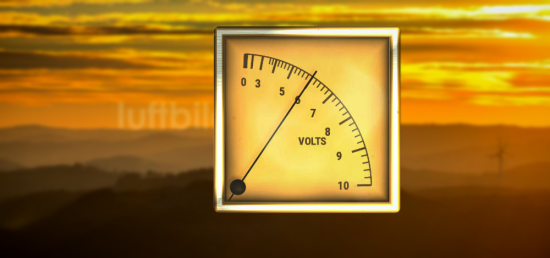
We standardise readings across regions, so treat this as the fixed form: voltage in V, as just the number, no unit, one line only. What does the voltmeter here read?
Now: 6
